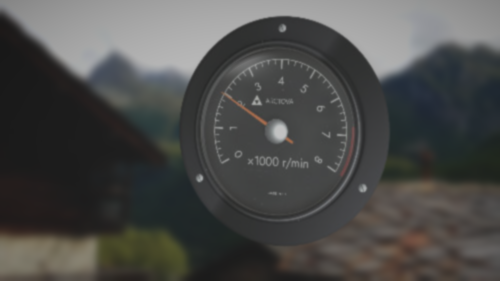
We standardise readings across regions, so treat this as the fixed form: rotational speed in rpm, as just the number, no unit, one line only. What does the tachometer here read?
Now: 2000
